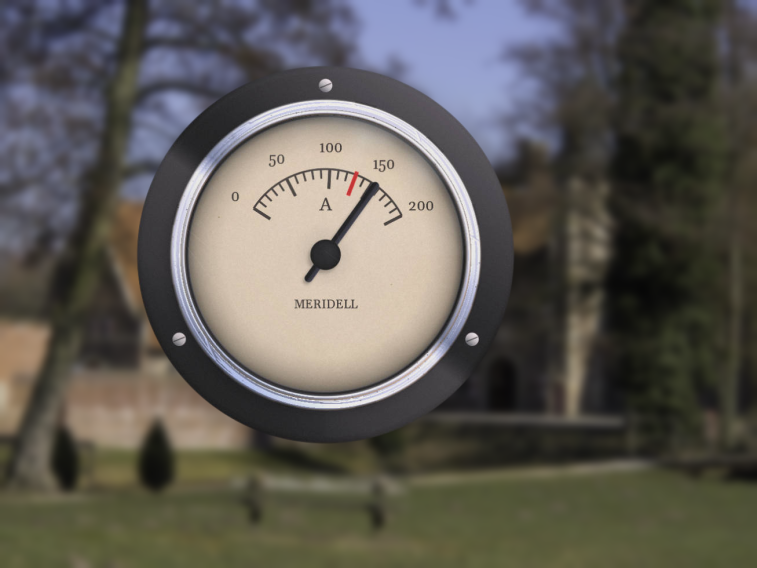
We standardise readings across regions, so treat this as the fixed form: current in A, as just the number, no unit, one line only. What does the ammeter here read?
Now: 155
